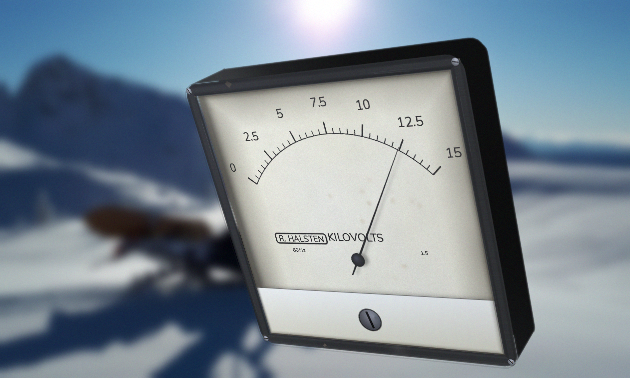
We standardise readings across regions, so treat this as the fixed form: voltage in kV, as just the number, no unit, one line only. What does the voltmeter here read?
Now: 12.5
